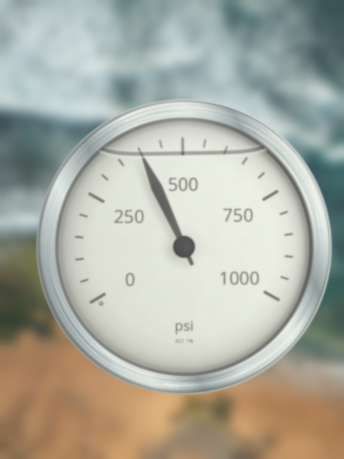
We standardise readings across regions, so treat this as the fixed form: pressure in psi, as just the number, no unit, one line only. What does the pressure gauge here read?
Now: 400
